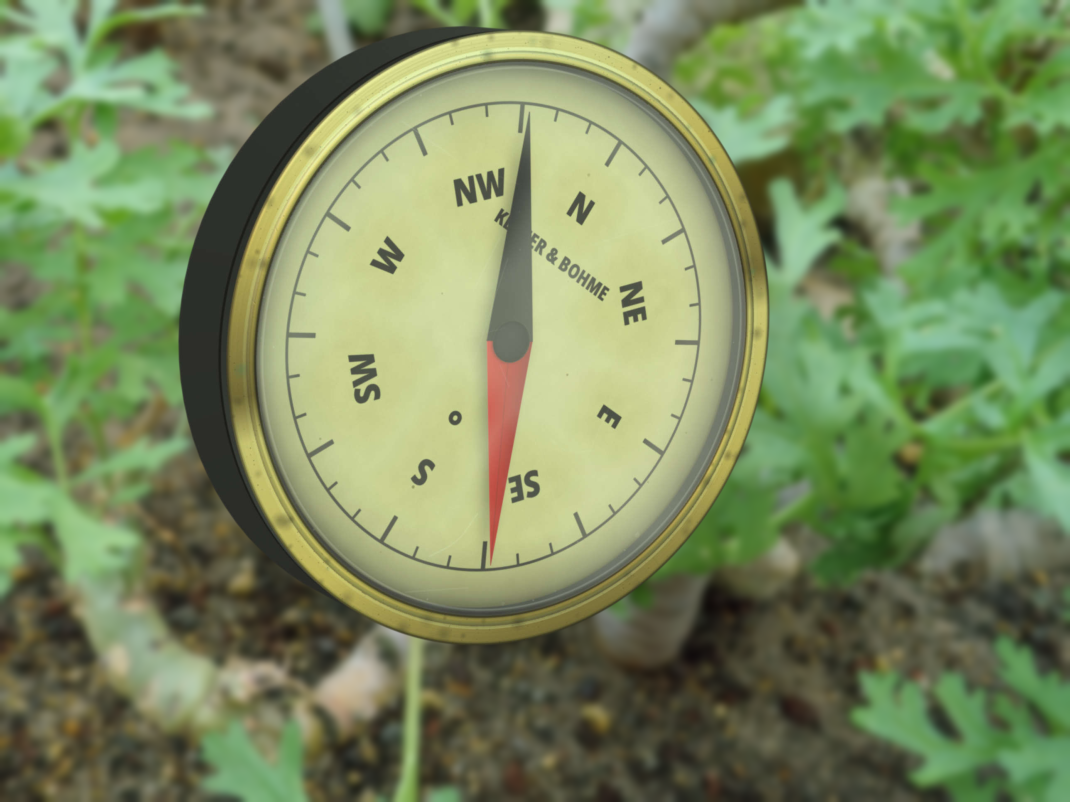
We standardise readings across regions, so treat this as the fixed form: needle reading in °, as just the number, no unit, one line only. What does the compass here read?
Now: 150
